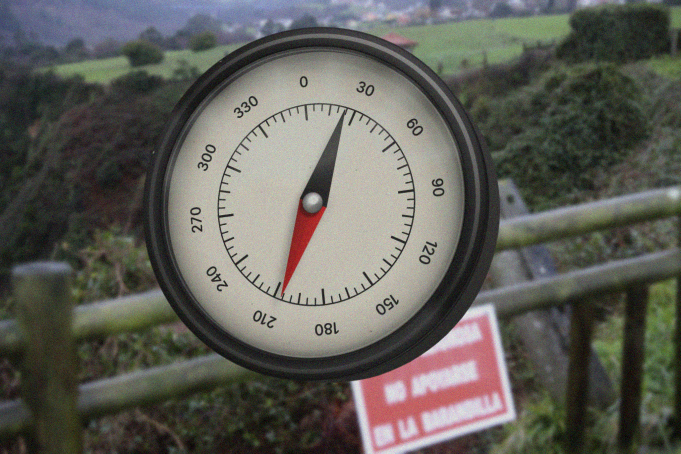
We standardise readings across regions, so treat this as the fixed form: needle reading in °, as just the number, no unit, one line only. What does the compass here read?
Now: 205
